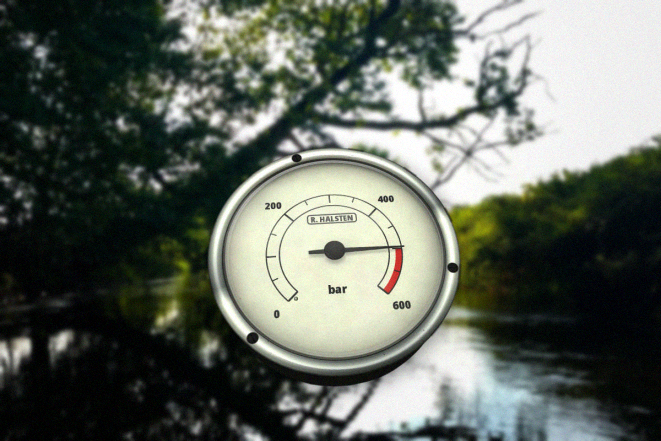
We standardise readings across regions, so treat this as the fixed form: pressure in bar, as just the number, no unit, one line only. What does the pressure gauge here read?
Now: 500
